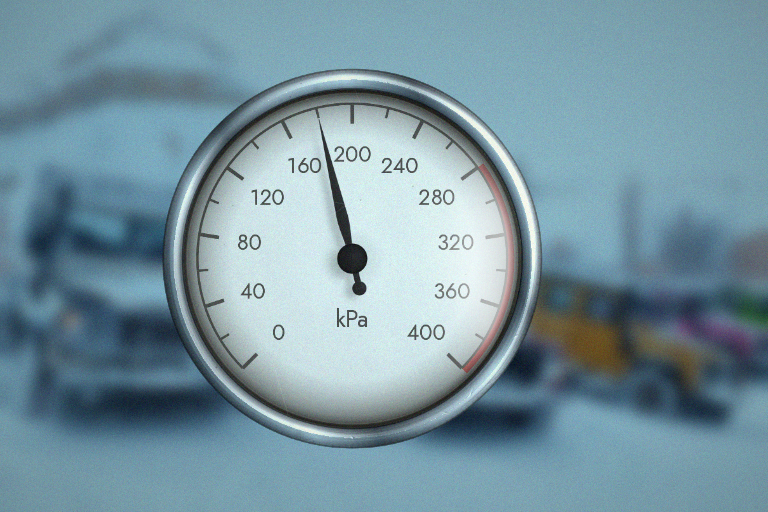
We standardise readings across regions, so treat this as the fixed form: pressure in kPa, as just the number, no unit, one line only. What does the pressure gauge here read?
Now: 180
